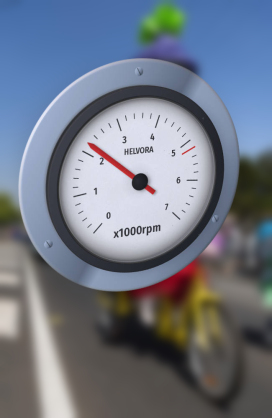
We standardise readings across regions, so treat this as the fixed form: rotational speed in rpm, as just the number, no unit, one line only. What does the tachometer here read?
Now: 2200
